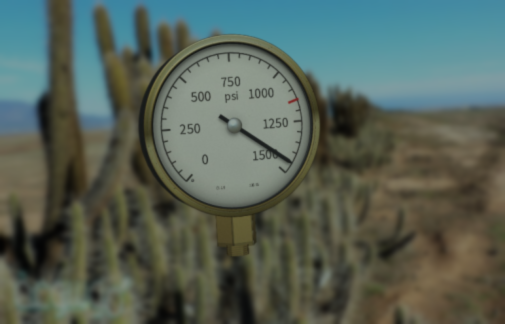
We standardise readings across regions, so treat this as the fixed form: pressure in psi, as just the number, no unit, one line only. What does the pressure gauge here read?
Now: 1450
